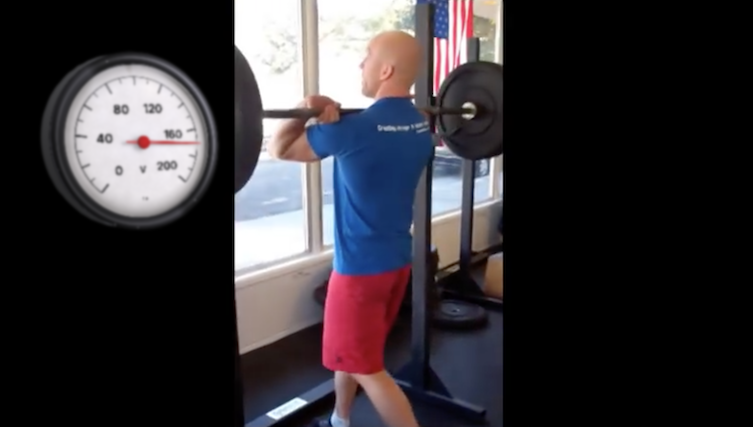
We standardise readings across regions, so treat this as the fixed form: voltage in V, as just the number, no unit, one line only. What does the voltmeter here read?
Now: 170
